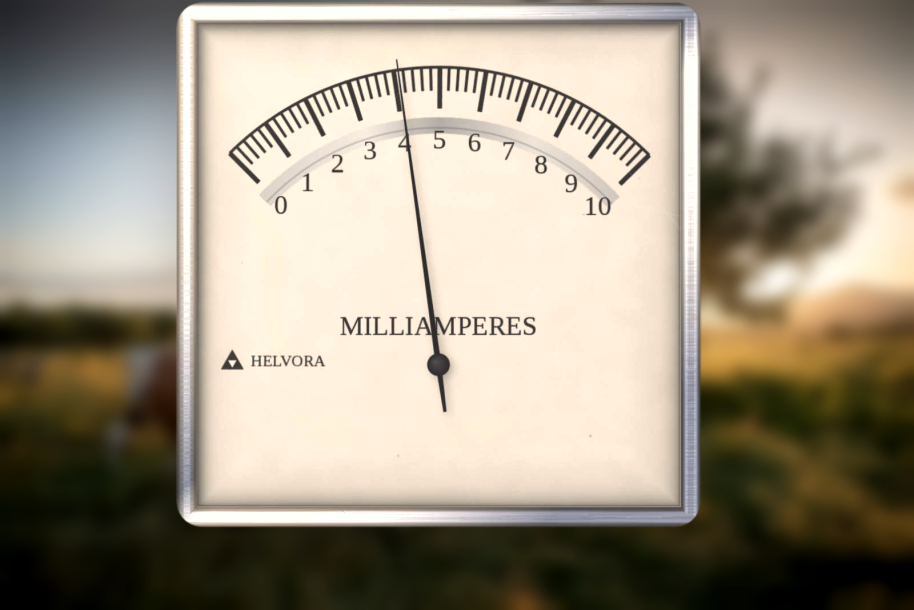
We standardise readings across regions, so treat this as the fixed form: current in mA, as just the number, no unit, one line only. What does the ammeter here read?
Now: 4.1
